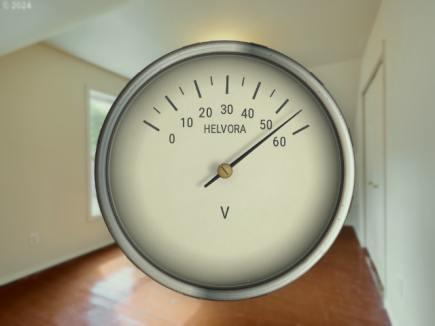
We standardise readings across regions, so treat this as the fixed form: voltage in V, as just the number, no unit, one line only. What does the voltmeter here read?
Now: 55
